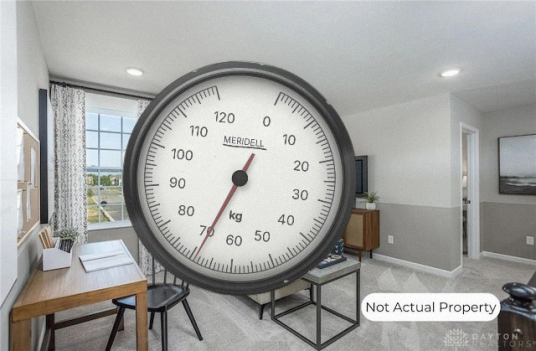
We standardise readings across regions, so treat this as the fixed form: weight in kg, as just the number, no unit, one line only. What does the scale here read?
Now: 69
